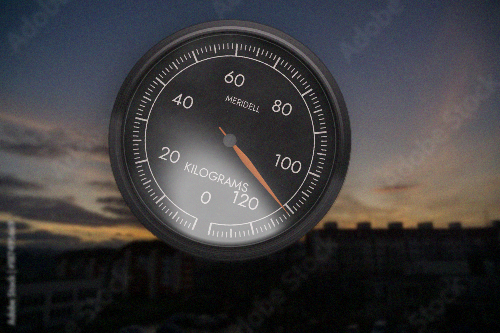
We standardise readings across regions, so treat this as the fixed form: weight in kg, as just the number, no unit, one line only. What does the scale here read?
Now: 111
